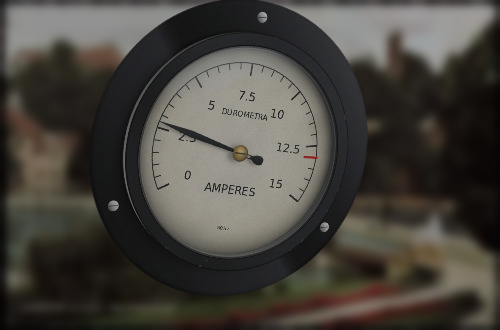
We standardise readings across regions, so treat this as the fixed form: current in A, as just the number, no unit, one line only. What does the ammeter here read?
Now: 2.75
